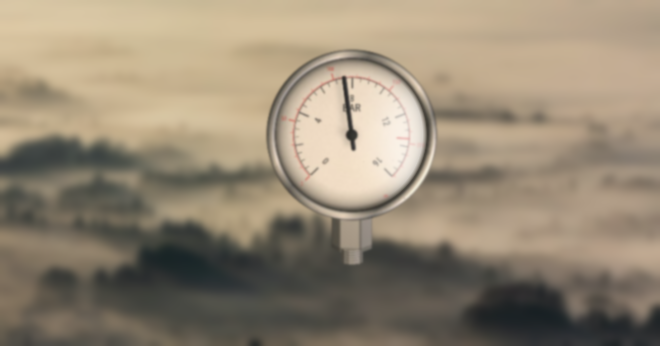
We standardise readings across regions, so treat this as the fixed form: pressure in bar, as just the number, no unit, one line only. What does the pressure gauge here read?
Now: 7.5
